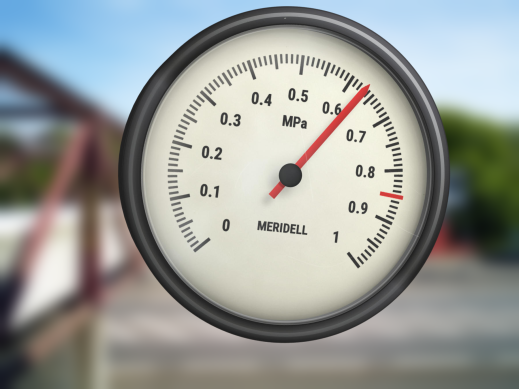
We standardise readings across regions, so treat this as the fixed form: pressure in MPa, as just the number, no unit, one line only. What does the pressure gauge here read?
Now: 0.63
